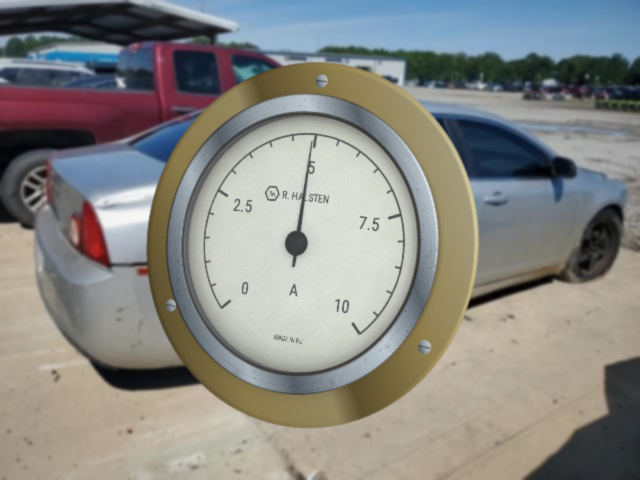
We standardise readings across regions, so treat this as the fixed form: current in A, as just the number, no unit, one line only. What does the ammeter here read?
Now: 5
